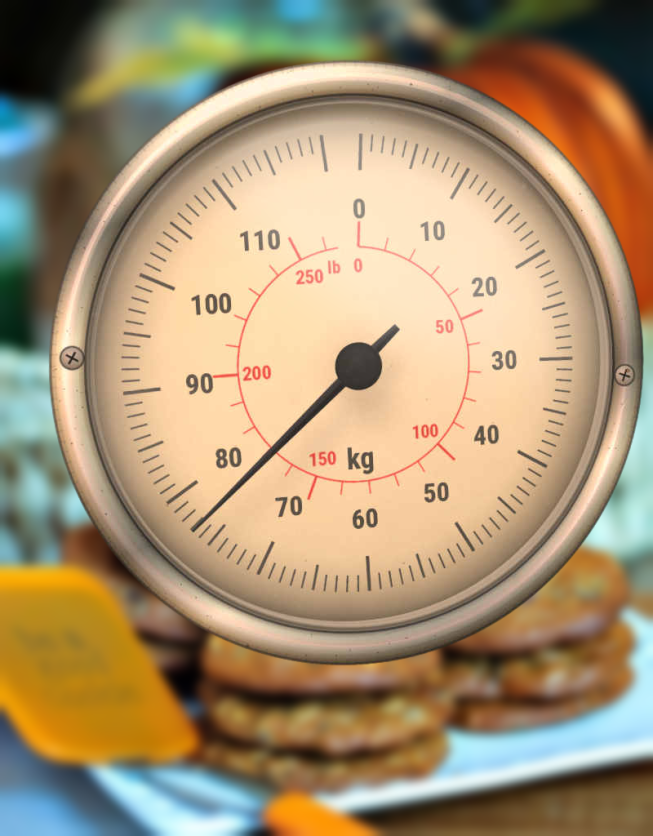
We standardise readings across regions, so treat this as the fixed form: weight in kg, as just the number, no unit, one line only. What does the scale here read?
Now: 77
